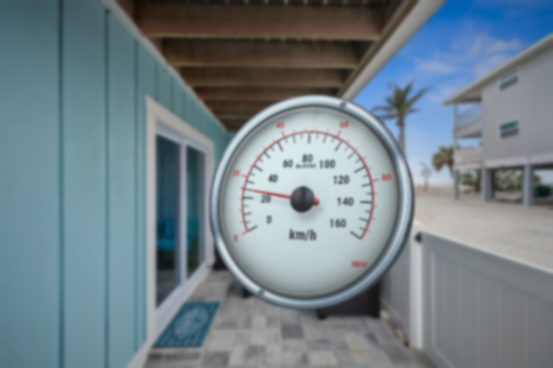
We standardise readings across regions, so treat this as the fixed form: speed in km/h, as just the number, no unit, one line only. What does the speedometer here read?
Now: 25
